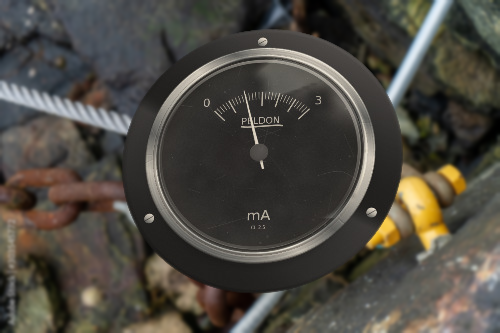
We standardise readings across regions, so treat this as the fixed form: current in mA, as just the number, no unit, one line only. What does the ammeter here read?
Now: 1
